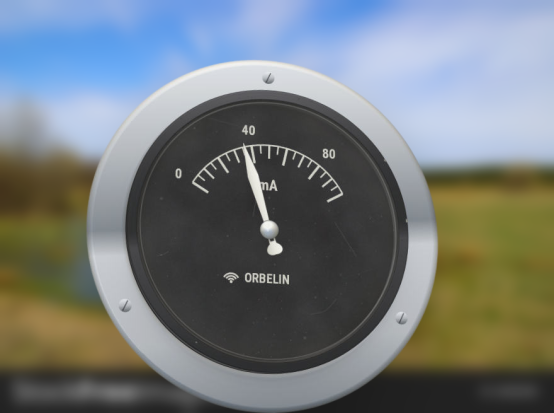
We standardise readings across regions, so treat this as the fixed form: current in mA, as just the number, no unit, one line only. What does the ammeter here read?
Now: 35
